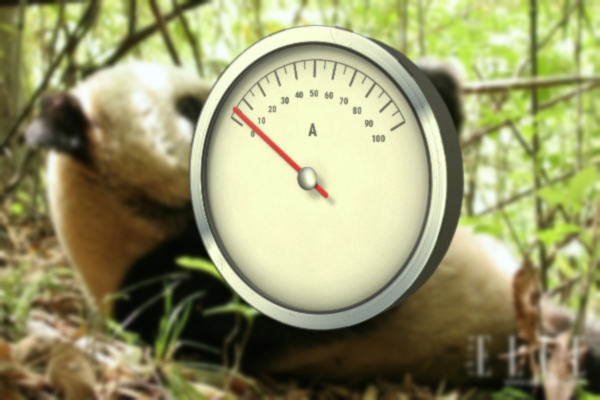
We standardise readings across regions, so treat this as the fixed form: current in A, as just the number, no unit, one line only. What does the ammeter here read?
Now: 5
